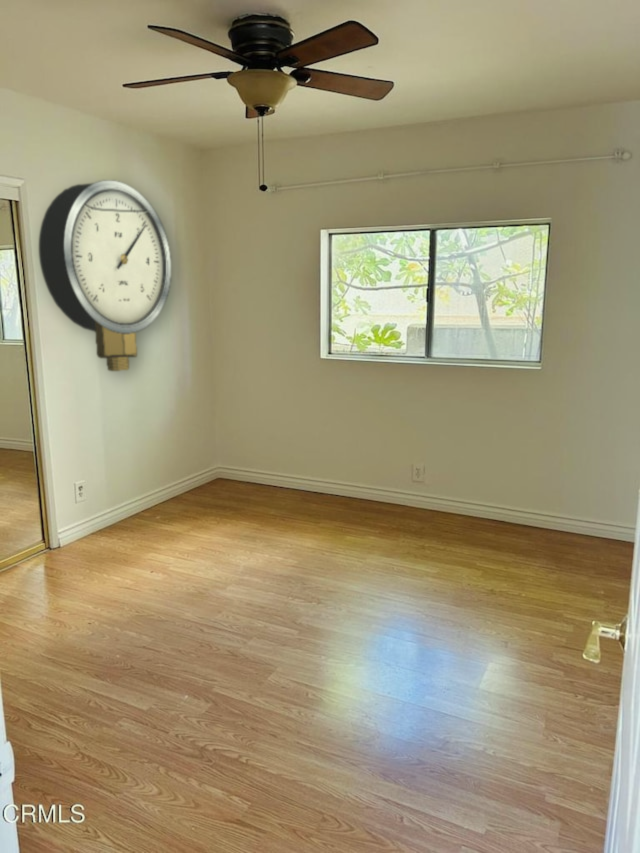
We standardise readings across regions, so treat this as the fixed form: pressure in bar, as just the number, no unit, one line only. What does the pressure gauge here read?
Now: 3
